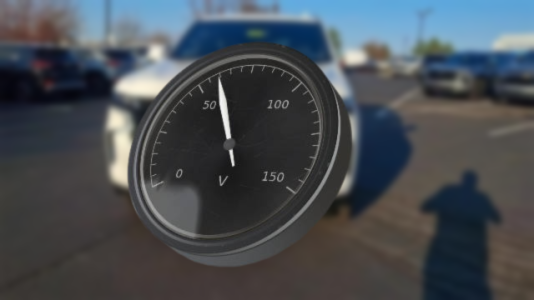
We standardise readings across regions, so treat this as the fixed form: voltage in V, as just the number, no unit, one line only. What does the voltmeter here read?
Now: 60
